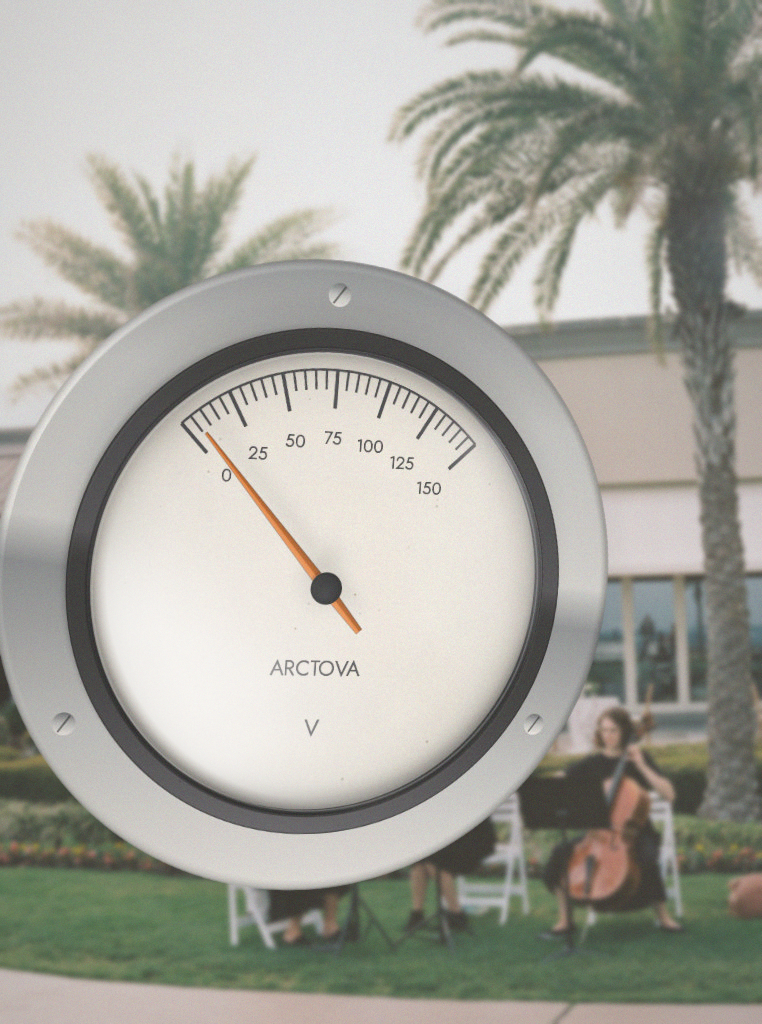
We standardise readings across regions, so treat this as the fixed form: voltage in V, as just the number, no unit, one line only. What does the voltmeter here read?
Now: 5
